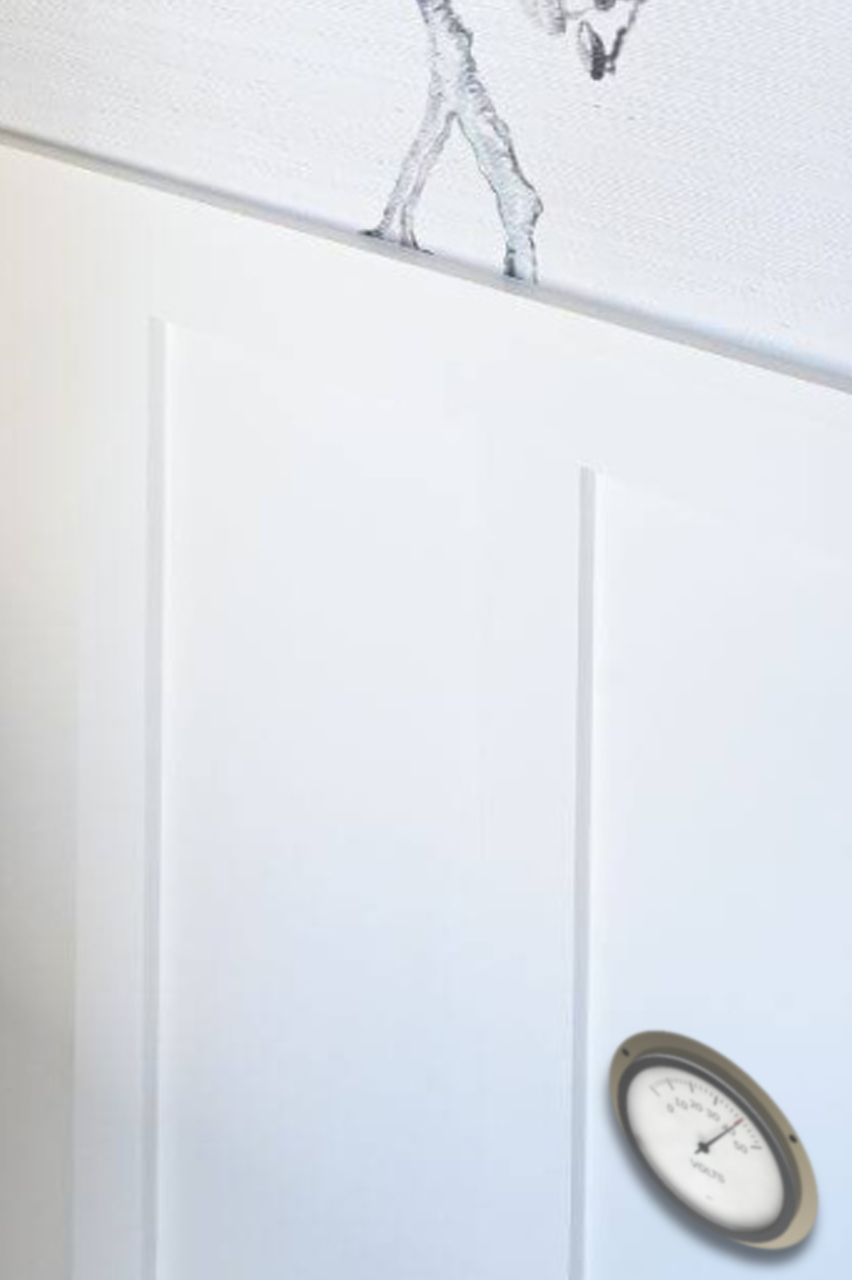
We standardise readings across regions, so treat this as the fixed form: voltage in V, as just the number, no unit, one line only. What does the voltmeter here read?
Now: 40
